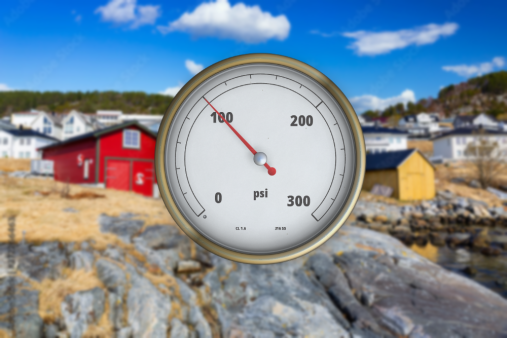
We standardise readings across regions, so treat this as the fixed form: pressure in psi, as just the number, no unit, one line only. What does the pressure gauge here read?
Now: 100
